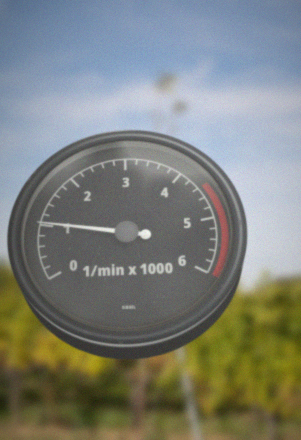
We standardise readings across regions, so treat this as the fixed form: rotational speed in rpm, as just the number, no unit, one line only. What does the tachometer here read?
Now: 1000
